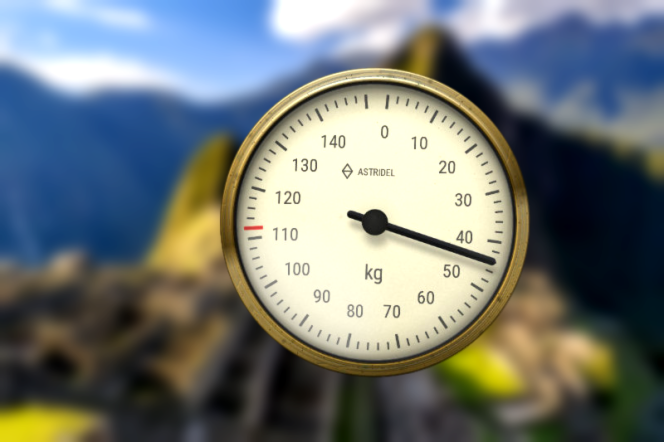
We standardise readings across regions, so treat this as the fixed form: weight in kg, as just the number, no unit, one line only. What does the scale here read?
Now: 44
